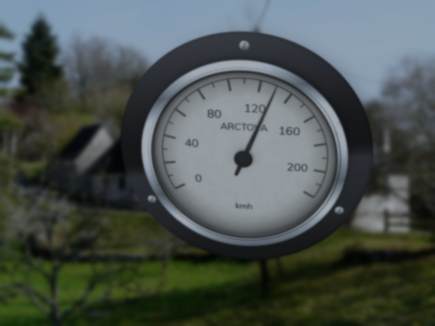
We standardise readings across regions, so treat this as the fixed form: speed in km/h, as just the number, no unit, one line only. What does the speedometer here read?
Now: 130
